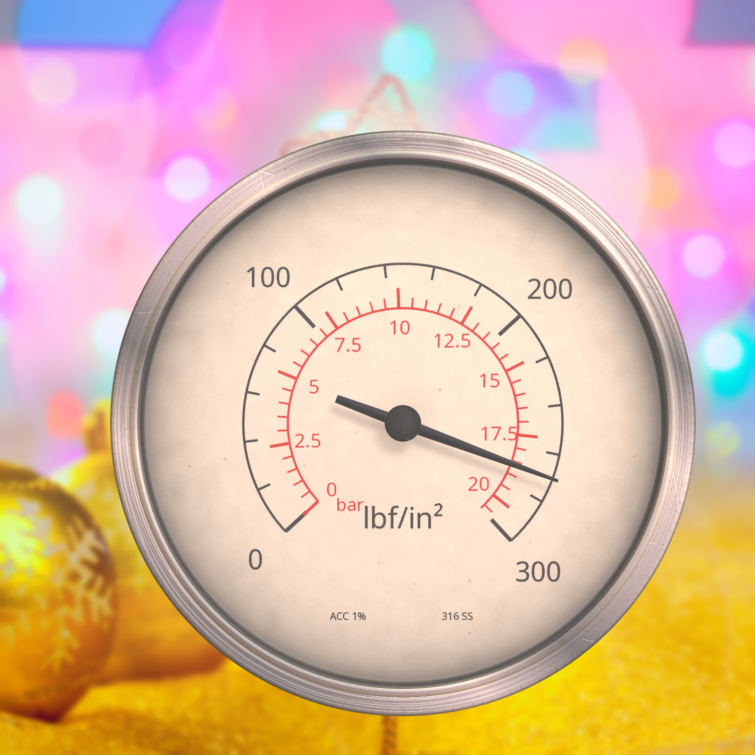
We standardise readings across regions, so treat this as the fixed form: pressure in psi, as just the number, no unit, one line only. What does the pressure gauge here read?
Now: 270
